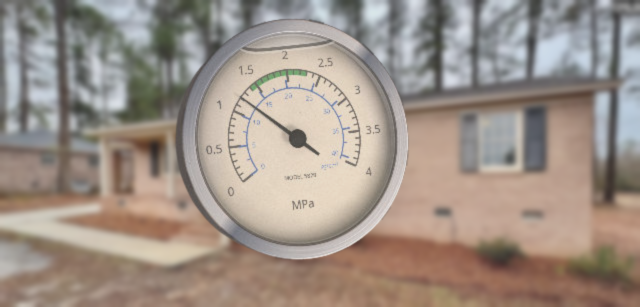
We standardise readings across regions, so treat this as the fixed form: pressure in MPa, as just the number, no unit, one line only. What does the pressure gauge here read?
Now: 1.2
